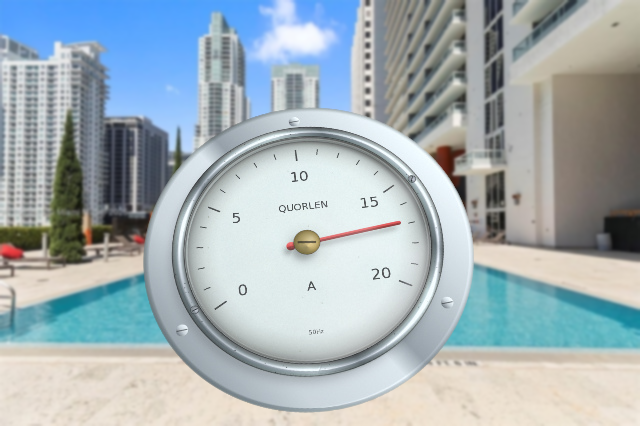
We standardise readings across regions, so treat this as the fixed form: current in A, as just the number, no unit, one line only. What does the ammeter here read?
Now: 17
